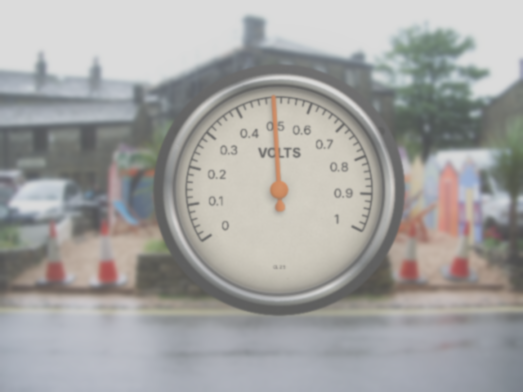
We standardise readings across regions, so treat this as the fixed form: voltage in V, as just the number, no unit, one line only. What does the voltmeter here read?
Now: 0.5
